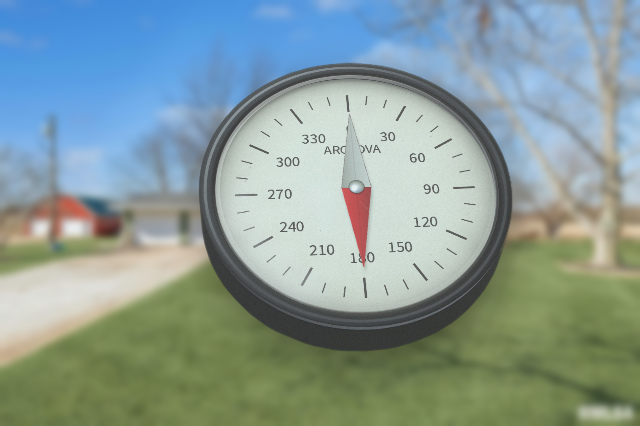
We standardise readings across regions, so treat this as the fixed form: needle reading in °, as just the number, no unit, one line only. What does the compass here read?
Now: 180
